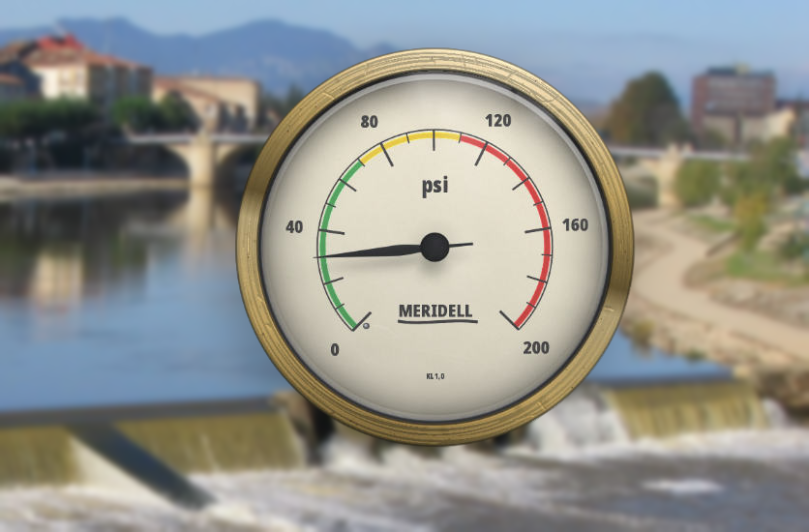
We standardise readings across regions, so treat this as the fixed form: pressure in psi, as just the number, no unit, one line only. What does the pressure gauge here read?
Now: 30
